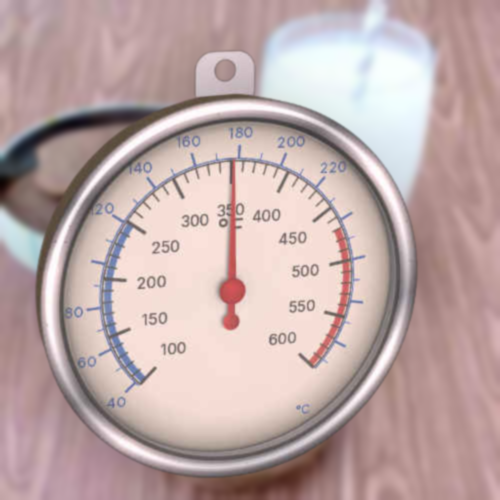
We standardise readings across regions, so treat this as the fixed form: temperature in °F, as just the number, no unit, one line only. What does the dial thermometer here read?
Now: 350
